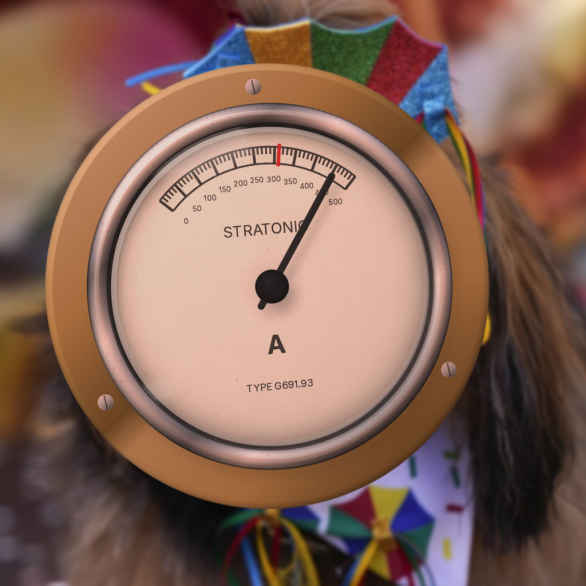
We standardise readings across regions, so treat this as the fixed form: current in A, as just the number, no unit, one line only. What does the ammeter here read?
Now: 450
